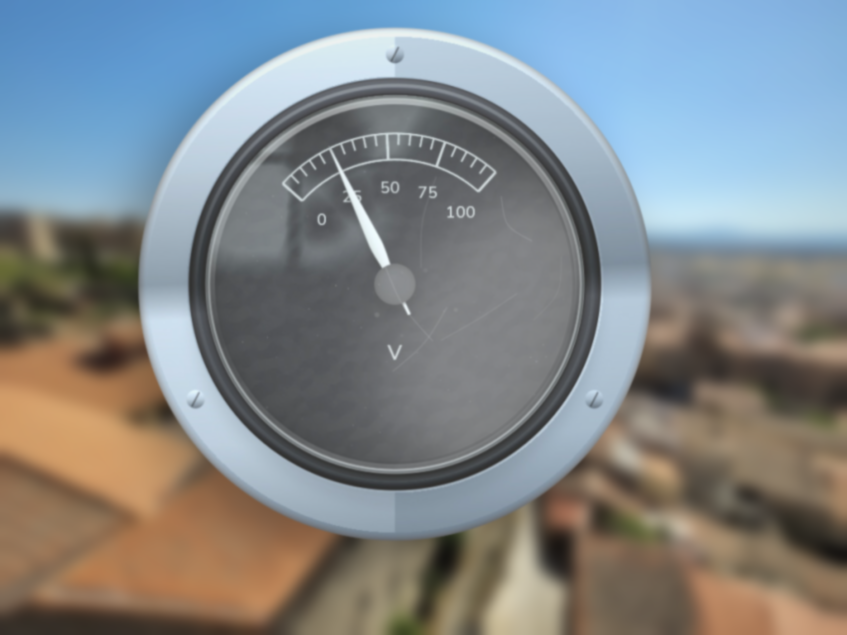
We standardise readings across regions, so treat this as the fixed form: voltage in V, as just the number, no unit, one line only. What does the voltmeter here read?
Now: 25
